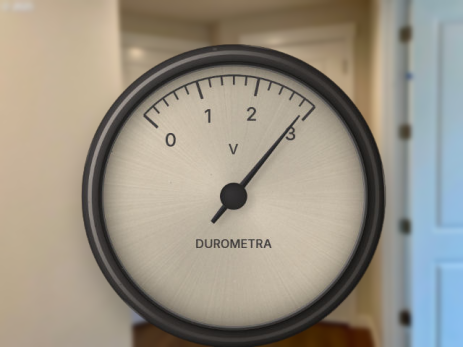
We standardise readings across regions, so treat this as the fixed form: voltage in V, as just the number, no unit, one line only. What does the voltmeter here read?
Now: 2.9
